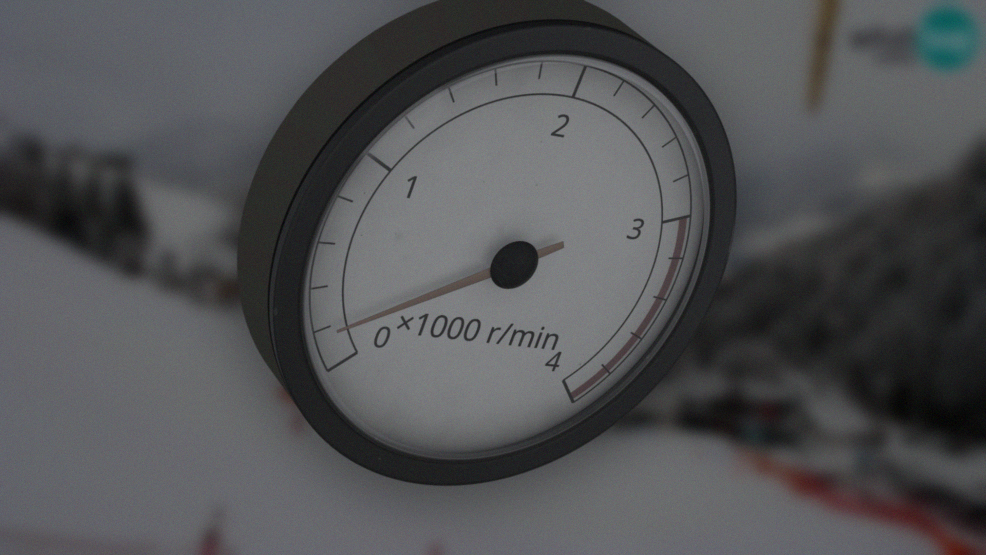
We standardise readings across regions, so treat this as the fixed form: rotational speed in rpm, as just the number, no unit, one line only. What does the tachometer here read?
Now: 200
